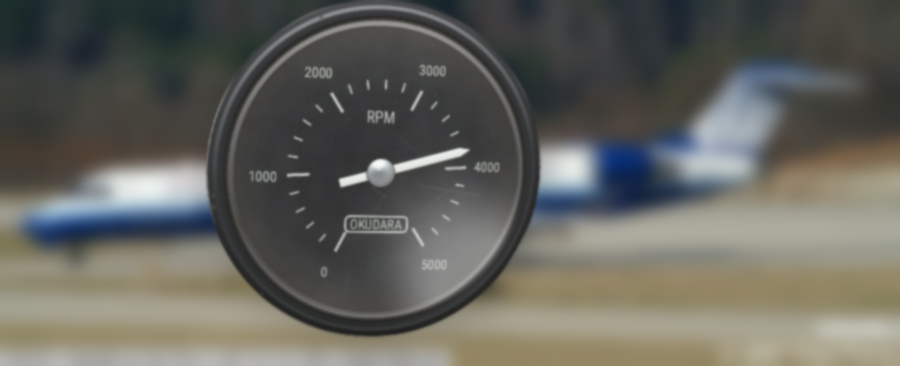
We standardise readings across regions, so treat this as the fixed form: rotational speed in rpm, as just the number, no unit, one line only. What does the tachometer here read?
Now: 3800
